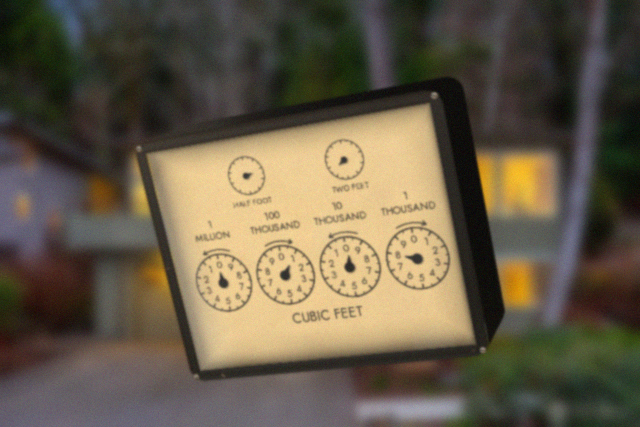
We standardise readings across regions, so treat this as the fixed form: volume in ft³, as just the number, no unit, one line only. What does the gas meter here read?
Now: 9800
